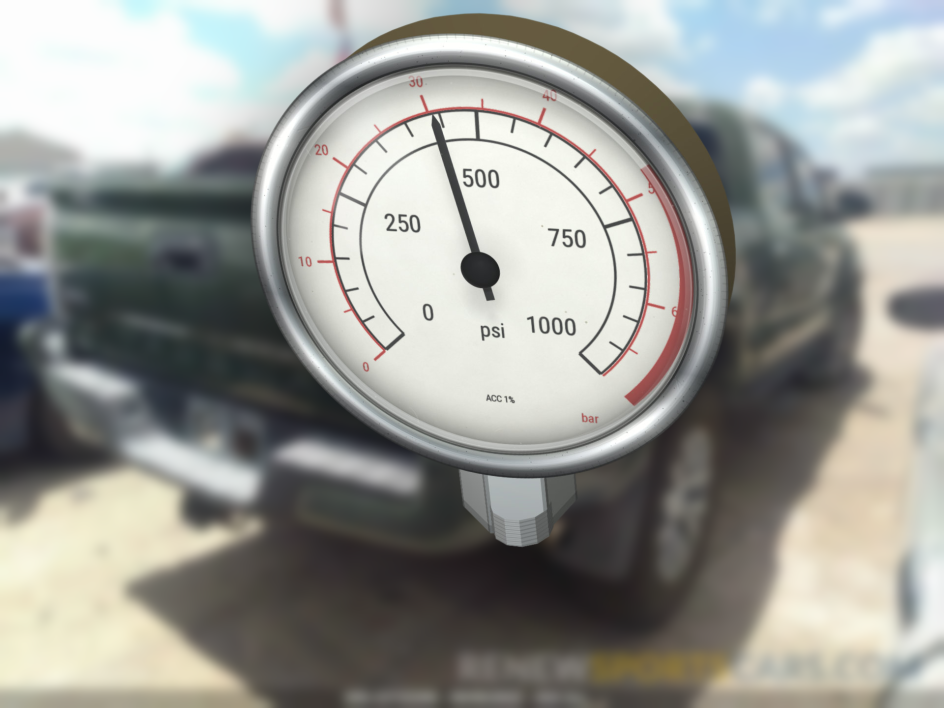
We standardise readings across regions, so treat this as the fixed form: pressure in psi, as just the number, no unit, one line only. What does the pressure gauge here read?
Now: 450
